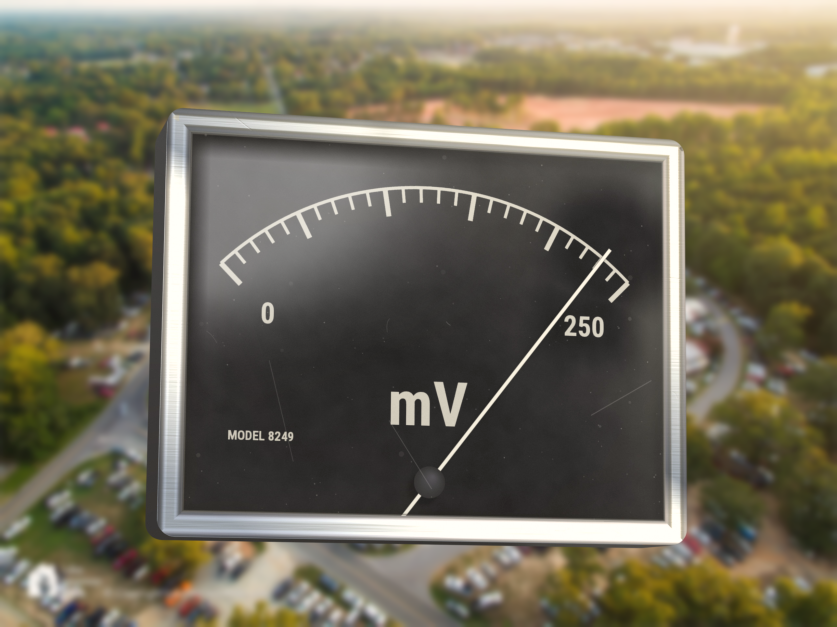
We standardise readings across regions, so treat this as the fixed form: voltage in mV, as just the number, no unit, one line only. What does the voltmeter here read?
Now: 230
